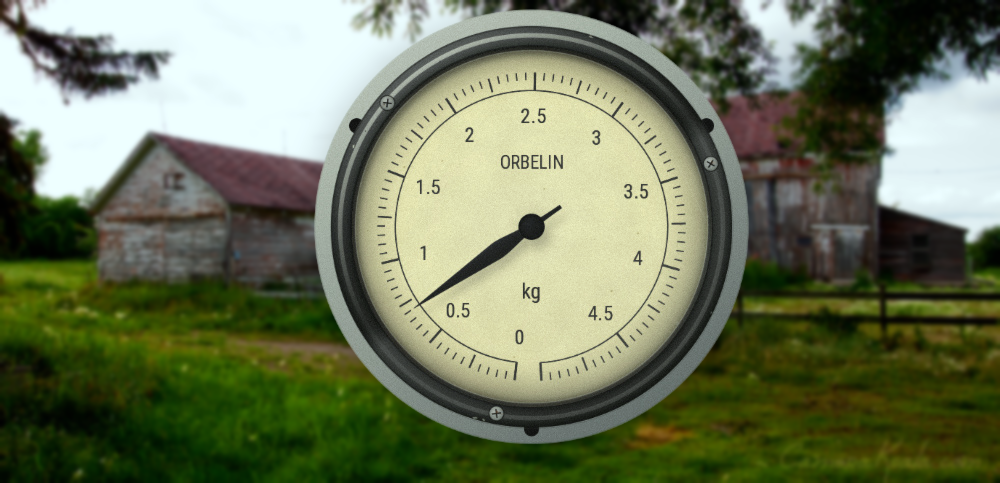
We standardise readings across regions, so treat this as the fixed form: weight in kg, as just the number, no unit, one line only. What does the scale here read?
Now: 0.7
